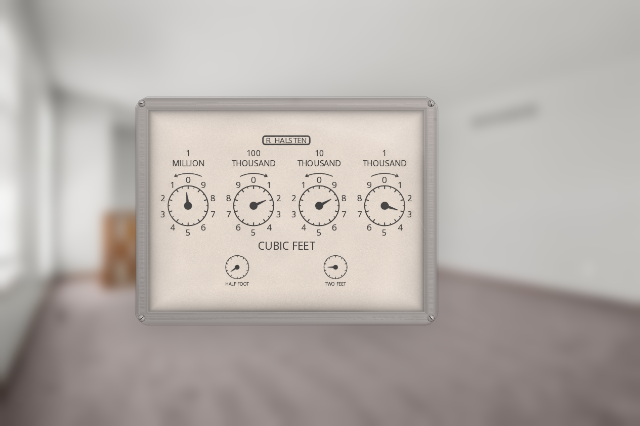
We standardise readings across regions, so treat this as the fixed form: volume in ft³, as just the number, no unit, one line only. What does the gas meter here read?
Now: 18300
